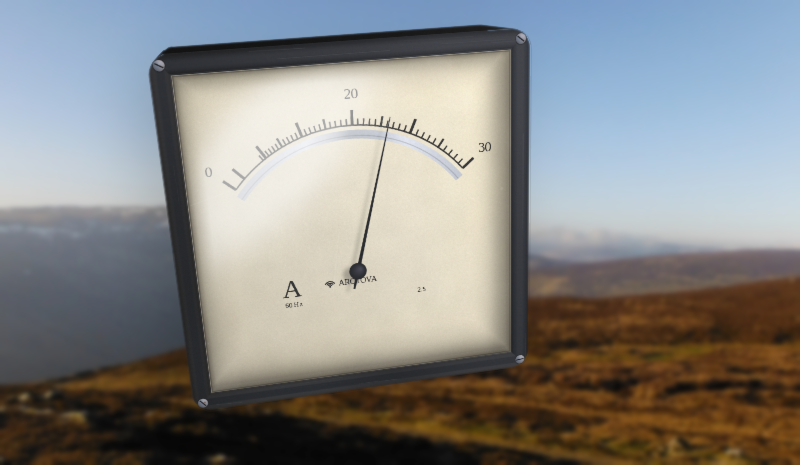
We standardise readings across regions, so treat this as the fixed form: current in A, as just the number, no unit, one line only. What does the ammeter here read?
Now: 23
